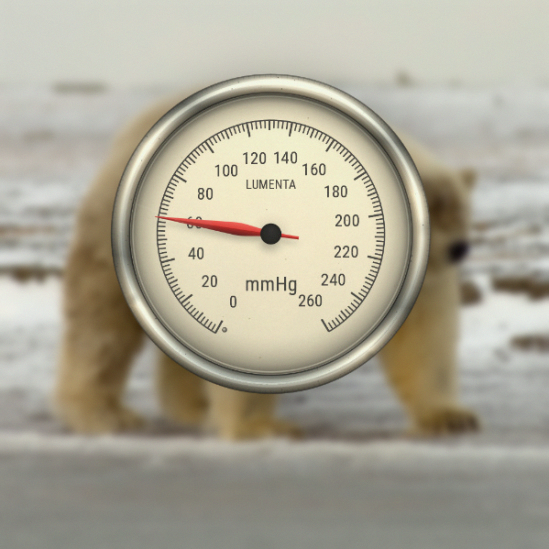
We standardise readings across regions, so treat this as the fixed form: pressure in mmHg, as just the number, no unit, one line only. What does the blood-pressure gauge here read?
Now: 60
